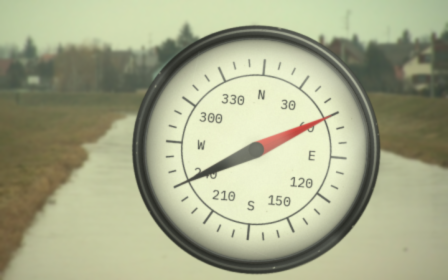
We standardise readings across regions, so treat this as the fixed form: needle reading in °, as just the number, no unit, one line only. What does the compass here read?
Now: 60
